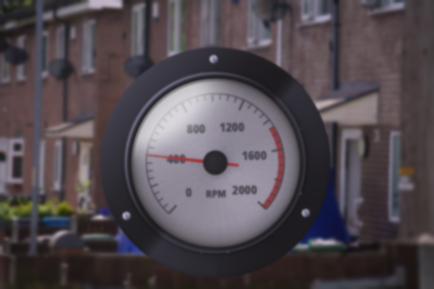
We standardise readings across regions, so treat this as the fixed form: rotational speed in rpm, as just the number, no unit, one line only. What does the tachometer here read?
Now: 400
